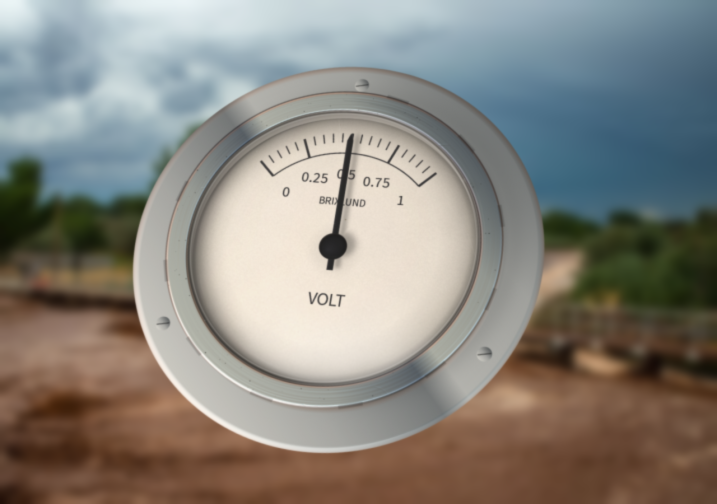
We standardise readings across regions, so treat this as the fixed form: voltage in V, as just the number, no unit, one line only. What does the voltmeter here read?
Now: 0.5
